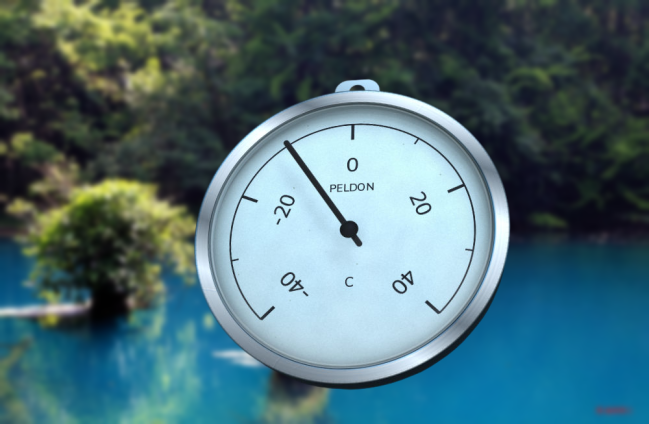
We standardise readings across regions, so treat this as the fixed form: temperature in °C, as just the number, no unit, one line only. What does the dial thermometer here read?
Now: -10
